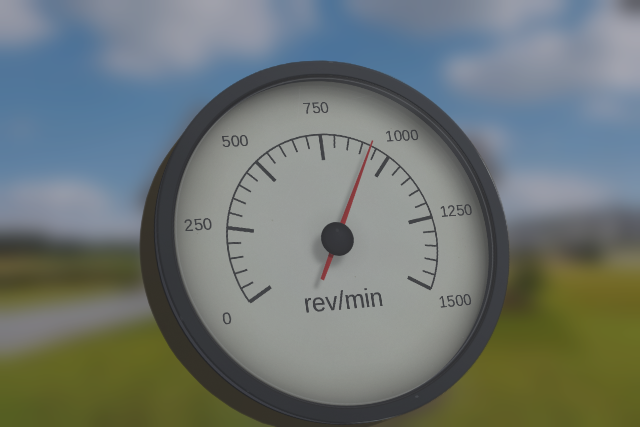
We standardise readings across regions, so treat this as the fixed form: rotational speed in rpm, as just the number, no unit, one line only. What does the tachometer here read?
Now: 925
